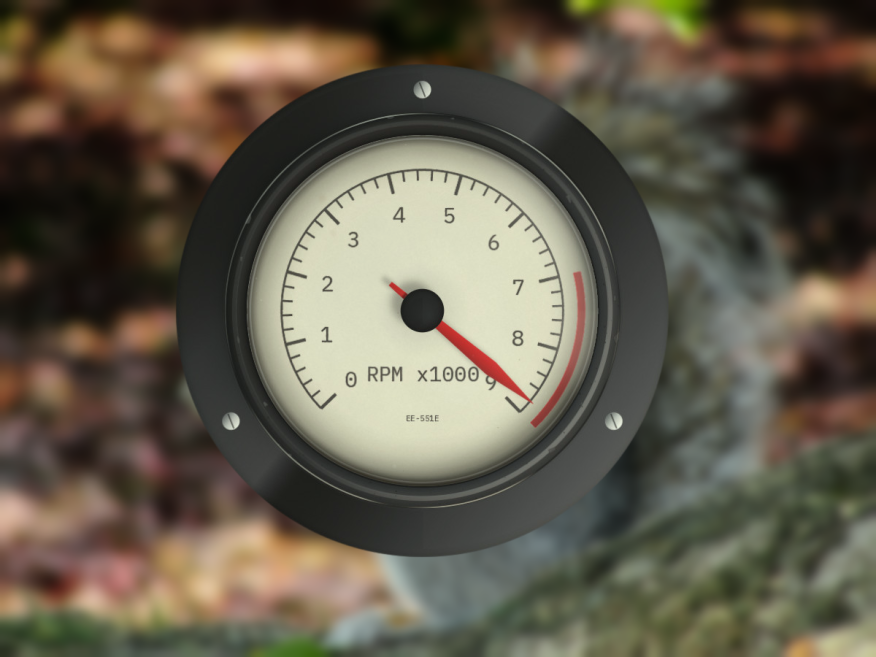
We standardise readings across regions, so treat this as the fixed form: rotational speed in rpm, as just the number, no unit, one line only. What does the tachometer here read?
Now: 8800
